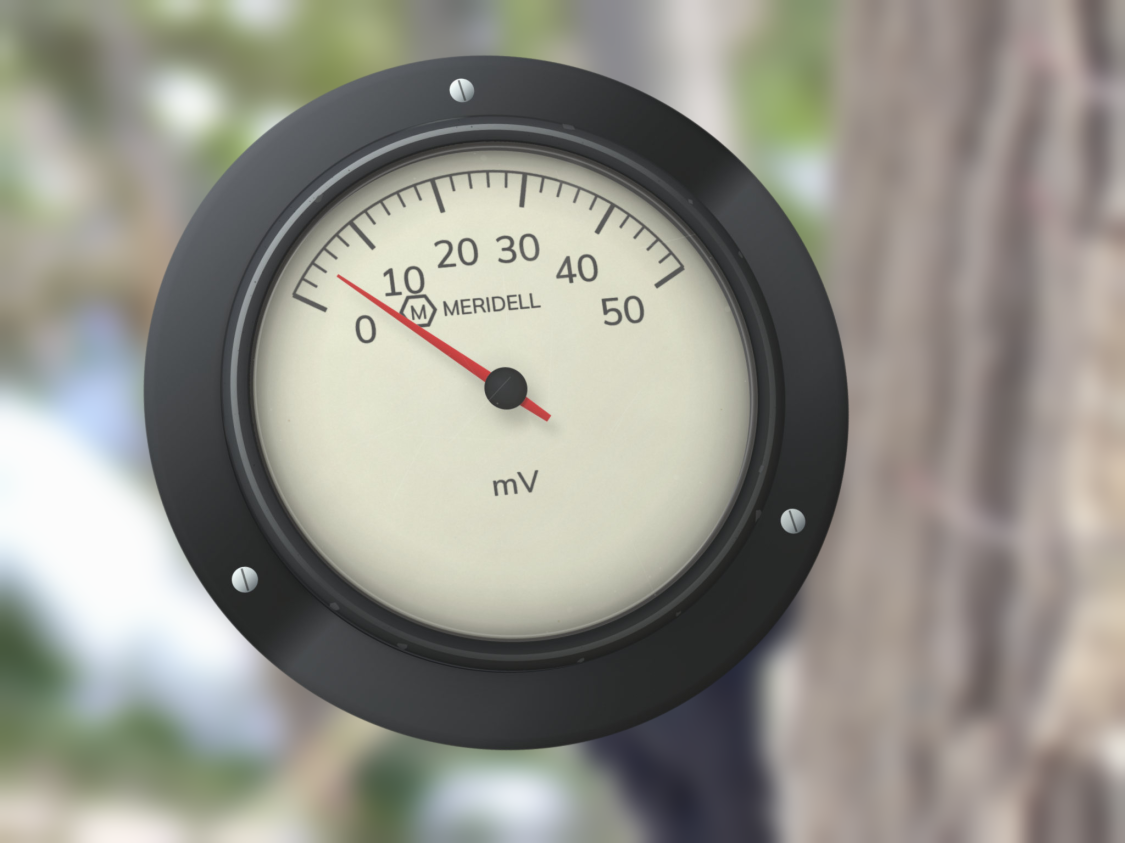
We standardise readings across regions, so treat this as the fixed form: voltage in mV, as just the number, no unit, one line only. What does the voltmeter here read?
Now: 4
